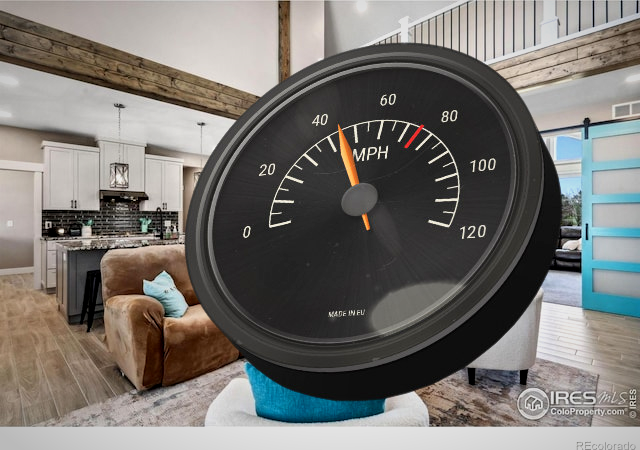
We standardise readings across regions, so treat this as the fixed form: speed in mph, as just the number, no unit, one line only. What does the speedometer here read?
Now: 45
